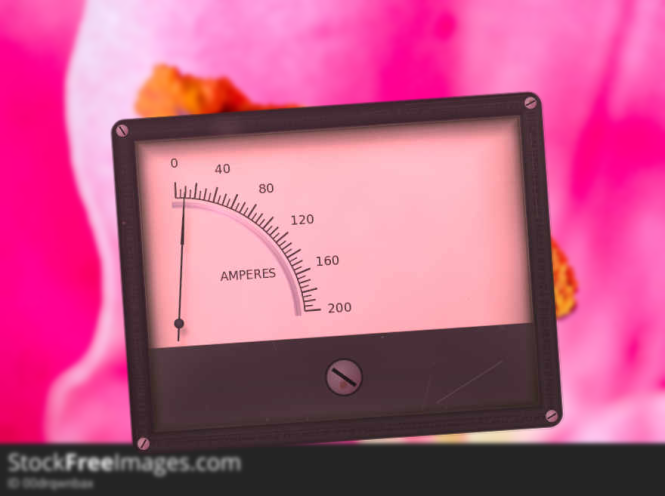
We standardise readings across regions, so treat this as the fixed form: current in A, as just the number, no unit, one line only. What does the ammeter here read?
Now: 10
